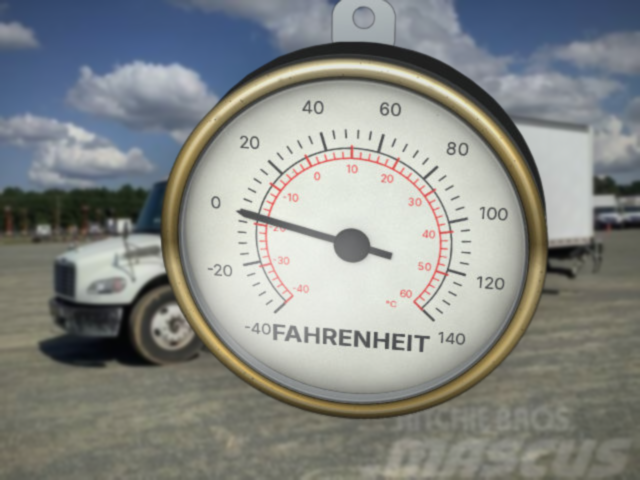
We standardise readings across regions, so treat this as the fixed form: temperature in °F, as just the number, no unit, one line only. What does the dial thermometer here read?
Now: 0
